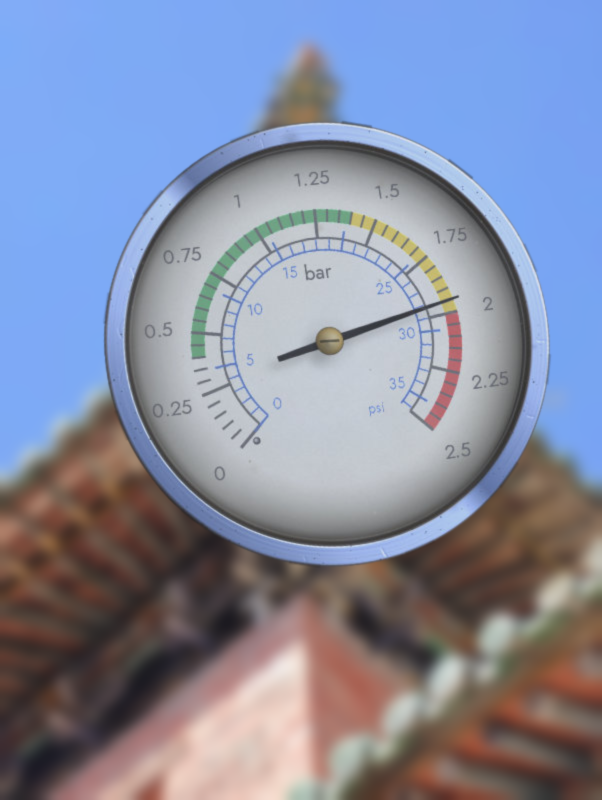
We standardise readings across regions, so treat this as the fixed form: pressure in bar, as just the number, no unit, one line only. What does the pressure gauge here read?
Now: 1.95
